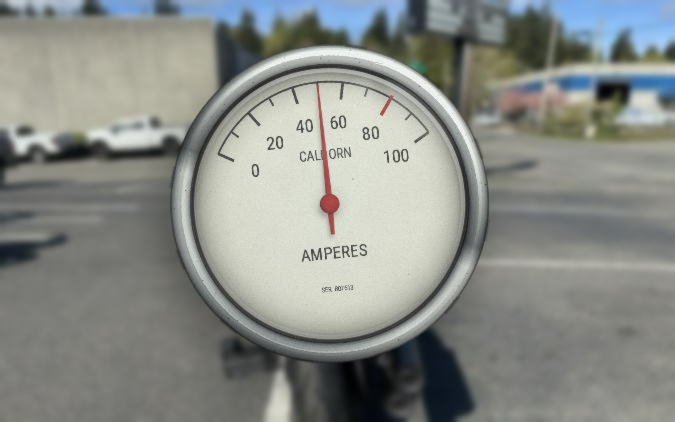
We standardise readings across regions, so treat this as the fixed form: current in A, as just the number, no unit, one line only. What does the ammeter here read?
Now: 50
